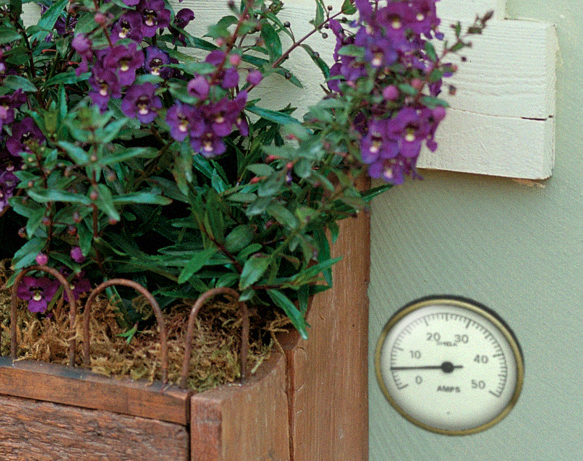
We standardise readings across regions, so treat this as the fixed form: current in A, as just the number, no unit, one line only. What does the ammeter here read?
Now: 5
